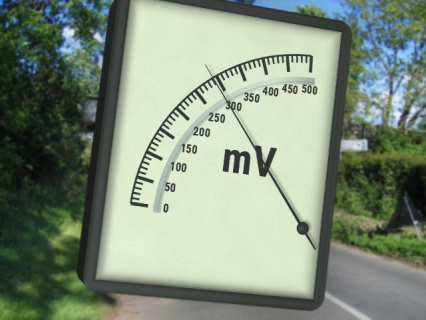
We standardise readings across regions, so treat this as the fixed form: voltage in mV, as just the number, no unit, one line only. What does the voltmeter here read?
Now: 290
